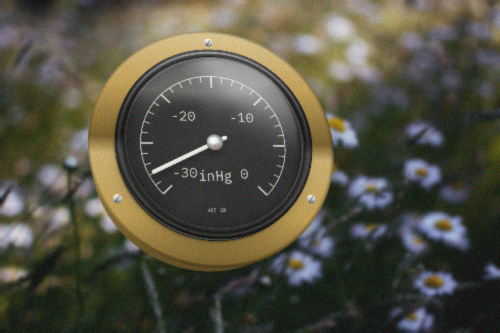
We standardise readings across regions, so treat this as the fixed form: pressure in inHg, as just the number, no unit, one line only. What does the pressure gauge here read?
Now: -28
